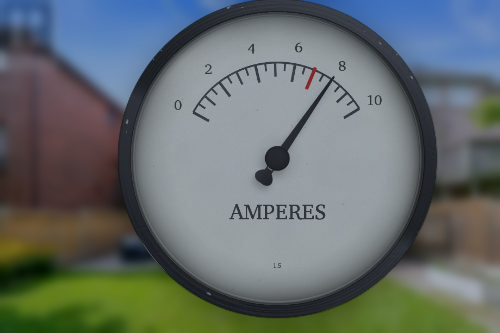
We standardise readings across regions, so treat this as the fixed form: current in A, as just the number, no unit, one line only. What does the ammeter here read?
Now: 8
